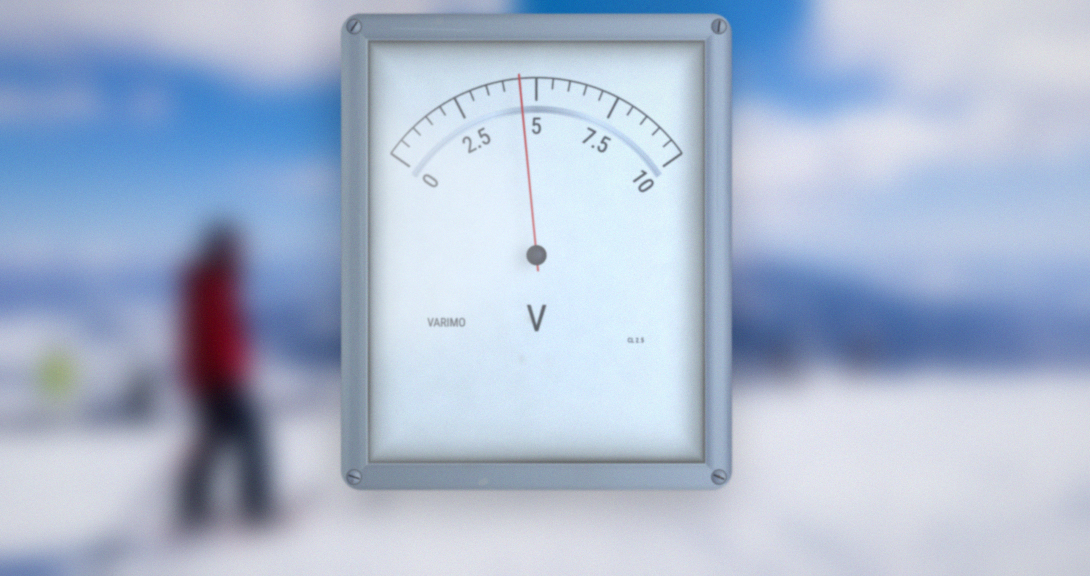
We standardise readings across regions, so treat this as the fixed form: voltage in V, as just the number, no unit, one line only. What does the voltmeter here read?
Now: 4.5
